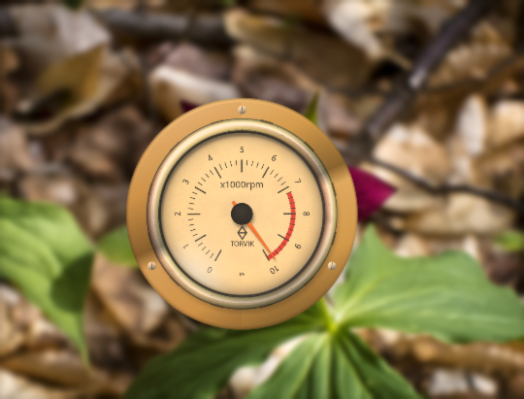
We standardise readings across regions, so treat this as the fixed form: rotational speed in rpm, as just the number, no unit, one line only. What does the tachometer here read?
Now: 9800
